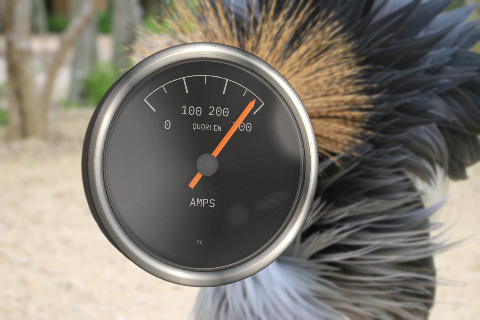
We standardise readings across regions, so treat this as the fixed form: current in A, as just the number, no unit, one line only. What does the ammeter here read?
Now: 275
